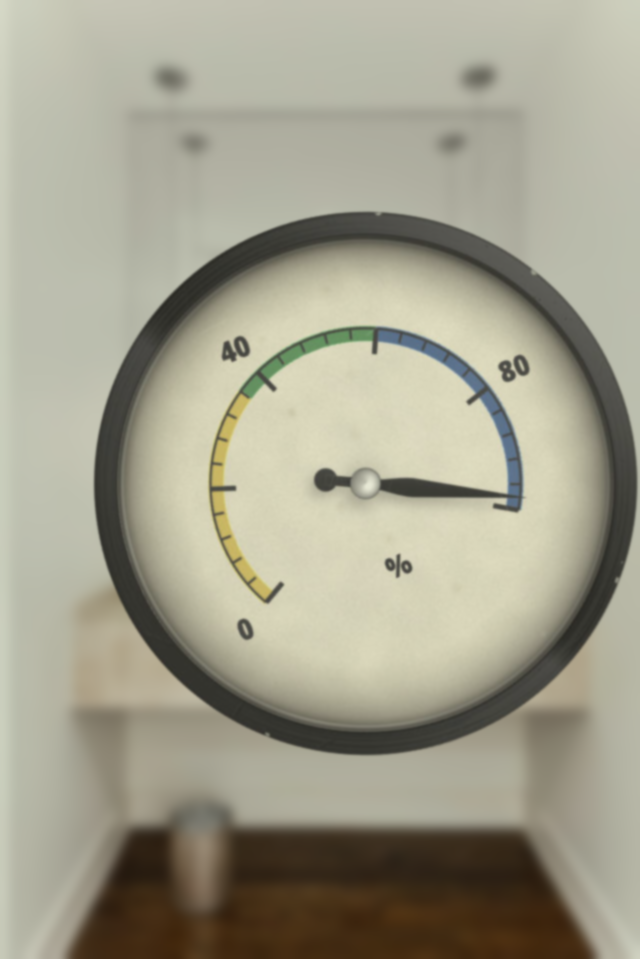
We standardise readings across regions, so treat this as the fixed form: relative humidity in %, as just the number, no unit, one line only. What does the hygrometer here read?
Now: 98
